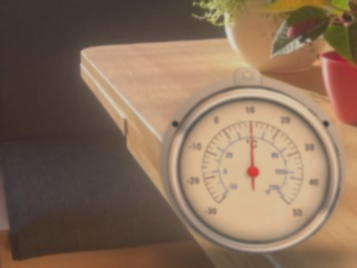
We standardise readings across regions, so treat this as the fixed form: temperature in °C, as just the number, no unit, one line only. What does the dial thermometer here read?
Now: 10
